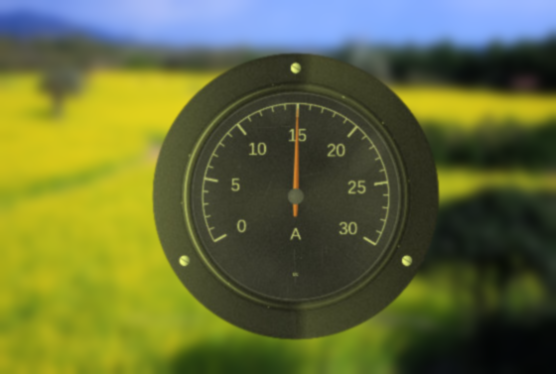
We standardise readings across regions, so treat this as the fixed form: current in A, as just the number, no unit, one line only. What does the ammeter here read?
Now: 15
